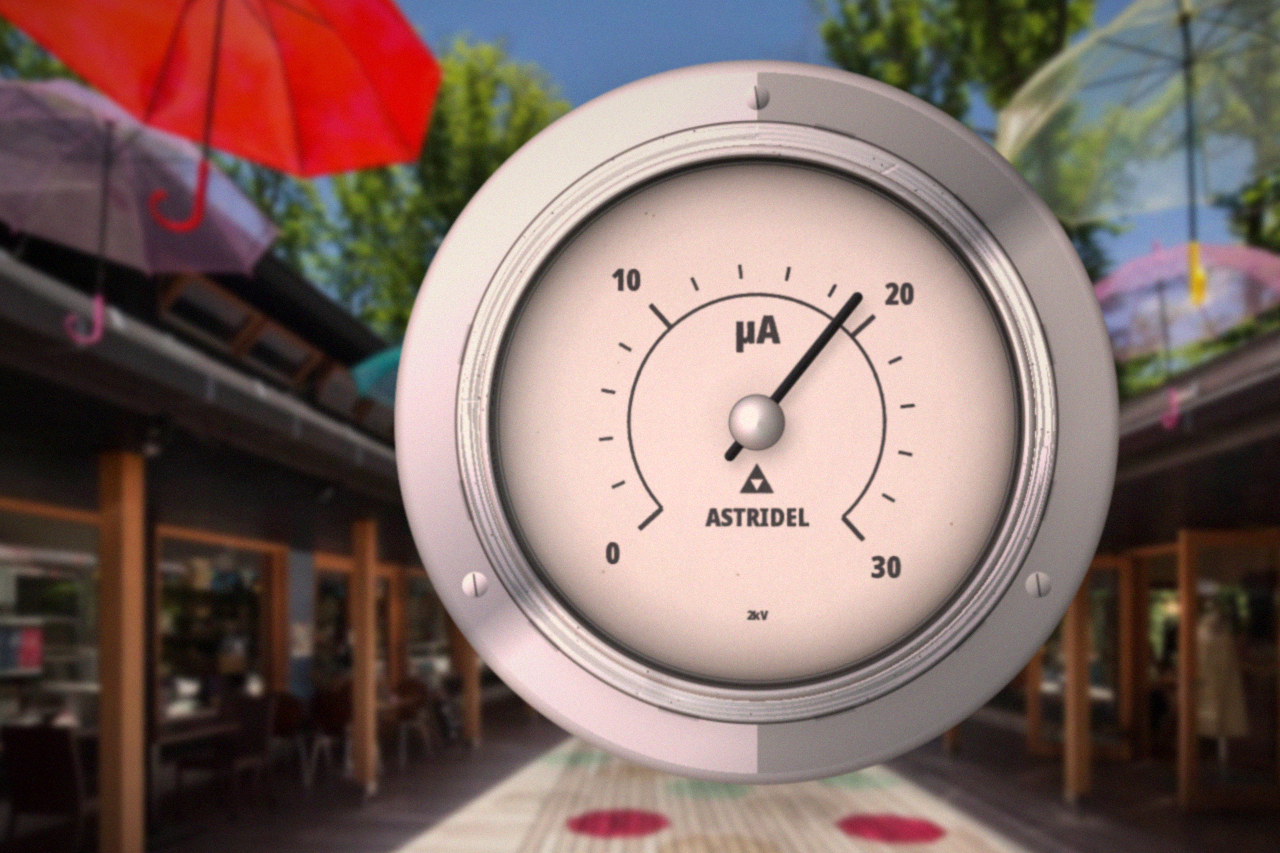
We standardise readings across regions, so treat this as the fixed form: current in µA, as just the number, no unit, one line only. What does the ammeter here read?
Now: 19
